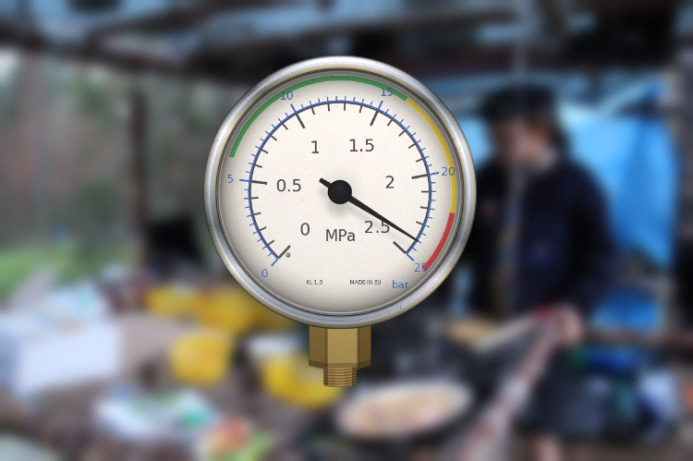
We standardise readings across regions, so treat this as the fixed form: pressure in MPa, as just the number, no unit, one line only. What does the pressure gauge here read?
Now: 2.4
